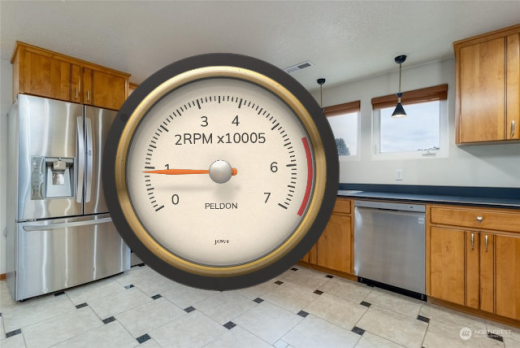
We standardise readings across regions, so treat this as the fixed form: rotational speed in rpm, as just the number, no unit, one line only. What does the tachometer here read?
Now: 900
